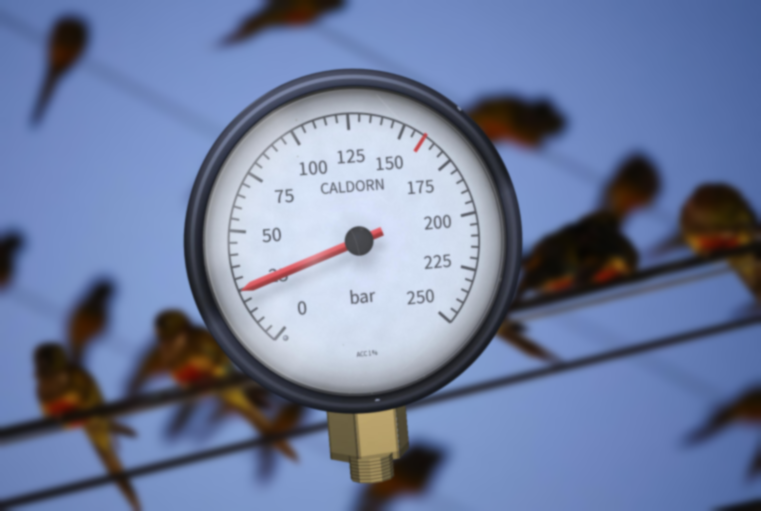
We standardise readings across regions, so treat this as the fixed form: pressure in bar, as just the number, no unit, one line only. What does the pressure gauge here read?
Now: 25
